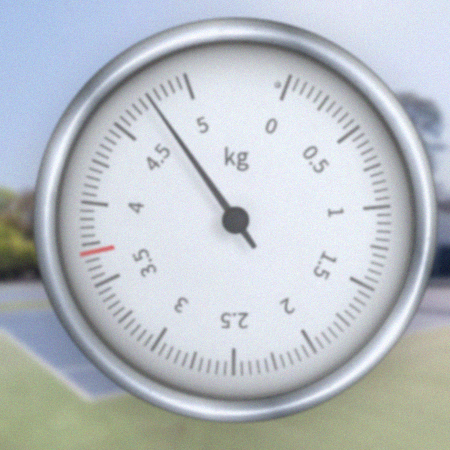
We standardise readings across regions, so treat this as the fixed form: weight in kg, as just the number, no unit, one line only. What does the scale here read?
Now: 4.75
